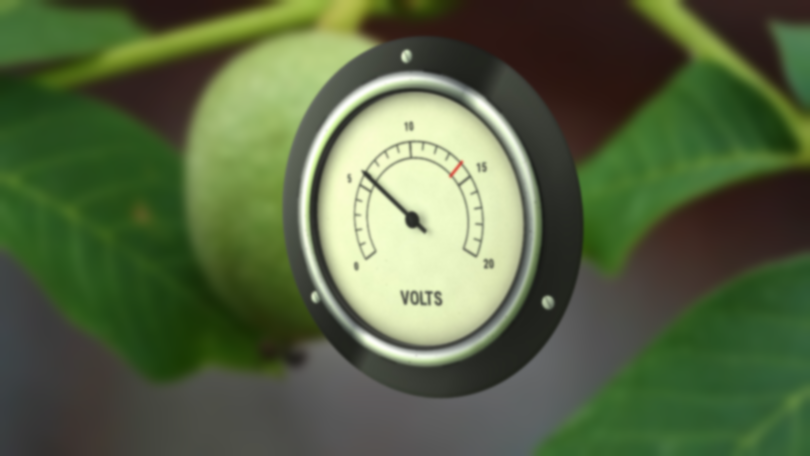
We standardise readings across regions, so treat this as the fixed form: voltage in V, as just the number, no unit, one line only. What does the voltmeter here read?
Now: 6
